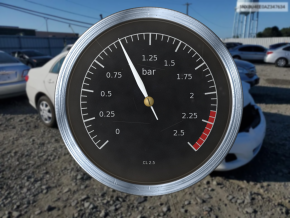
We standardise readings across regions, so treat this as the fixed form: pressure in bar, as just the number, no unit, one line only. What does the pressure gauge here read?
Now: 1
